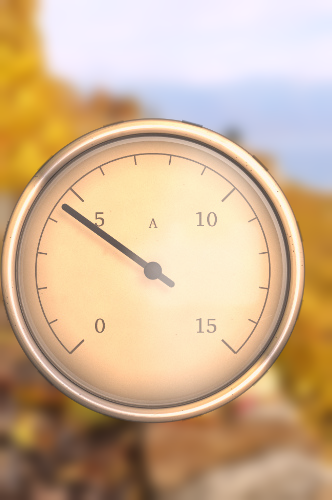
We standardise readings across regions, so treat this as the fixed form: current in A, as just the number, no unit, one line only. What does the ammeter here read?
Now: 4.5
